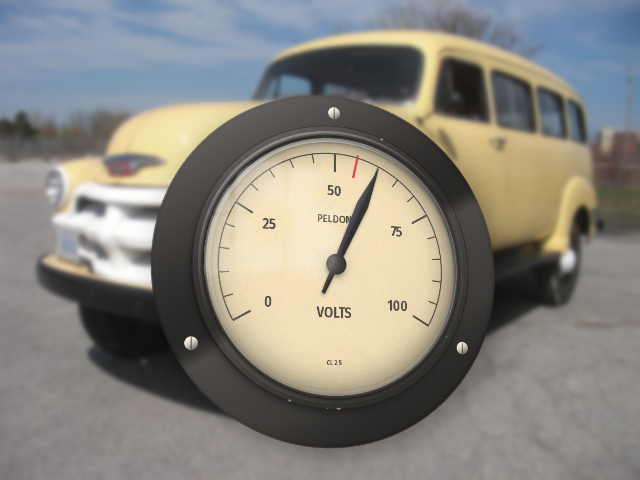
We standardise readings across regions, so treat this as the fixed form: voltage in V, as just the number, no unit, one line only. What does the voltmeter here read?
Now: 60
